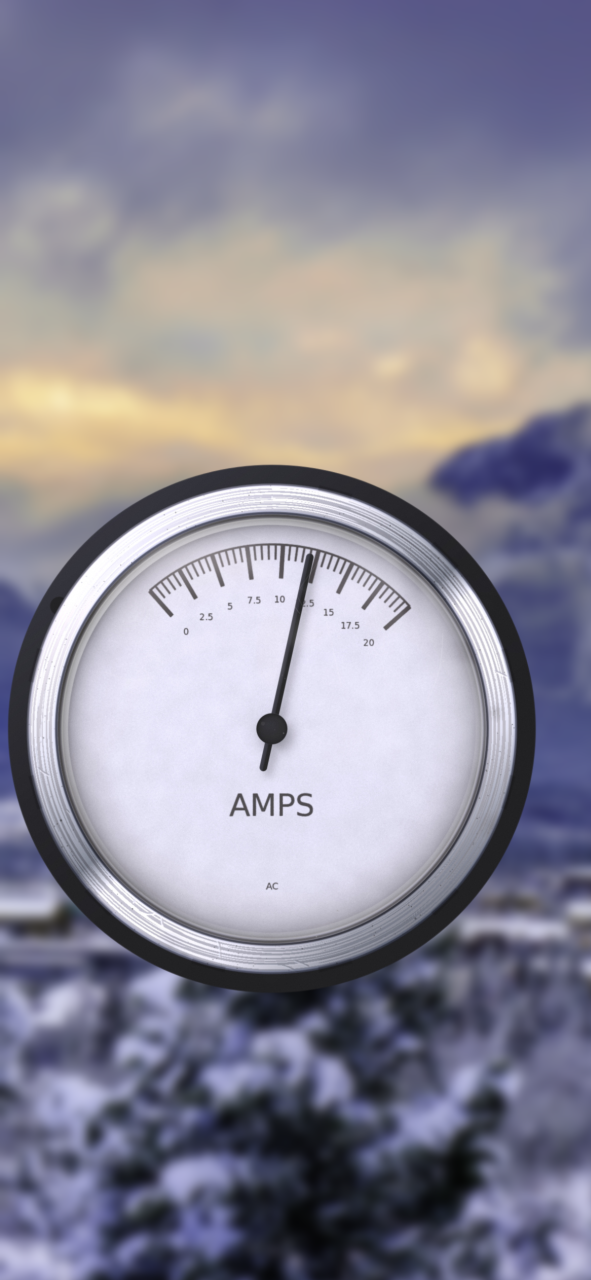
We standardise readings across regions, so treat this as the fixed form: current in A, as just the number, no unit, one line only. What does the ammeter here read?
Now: 12
